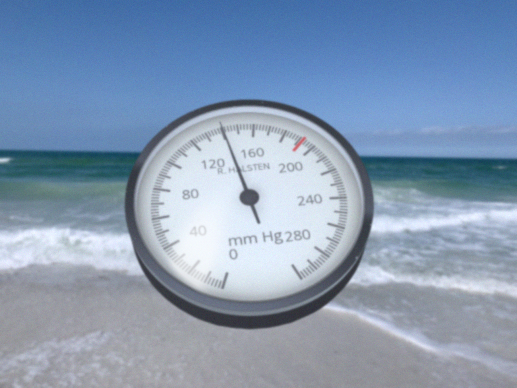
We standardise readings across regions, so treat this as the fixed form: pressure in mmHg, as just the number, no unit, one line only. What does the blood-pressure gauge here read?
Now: 140
